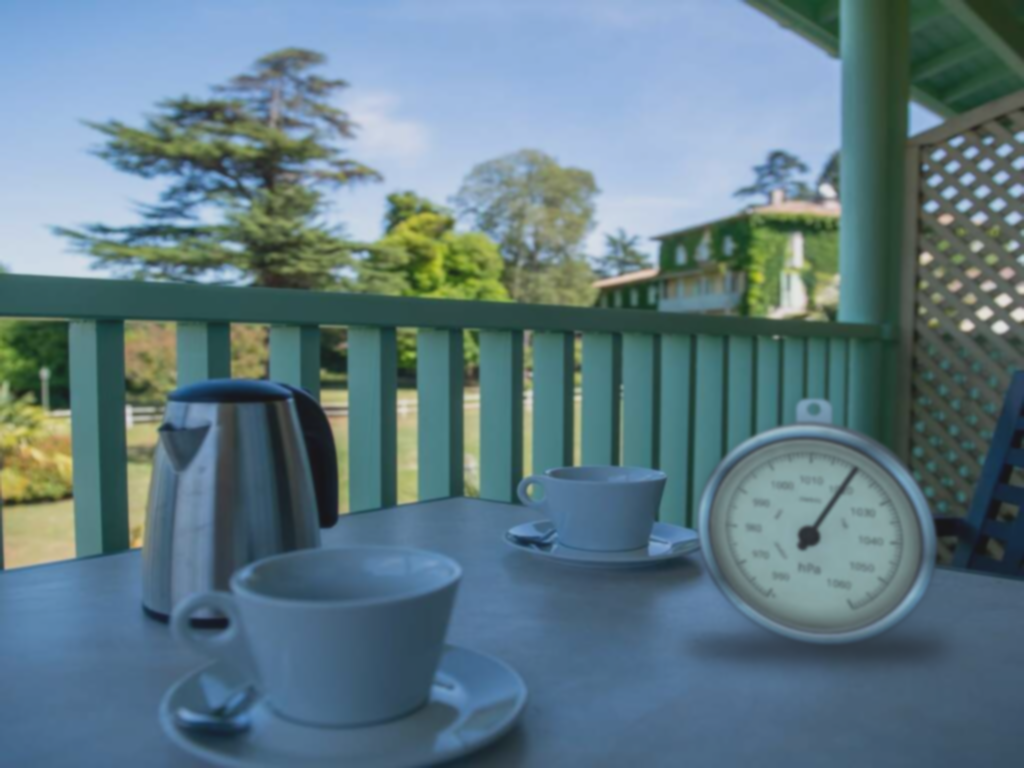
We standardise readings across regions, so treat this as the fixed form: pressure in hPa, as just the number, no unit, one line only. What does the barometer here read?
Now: 1020
